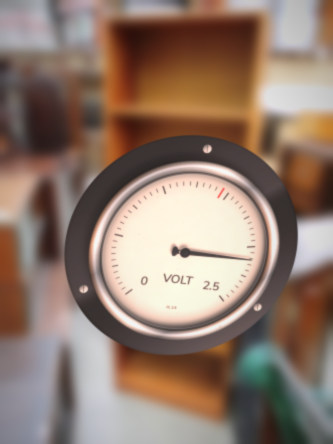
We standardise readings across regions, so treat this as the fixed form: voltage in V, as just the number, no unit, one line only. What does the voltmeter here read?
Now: 2.1
